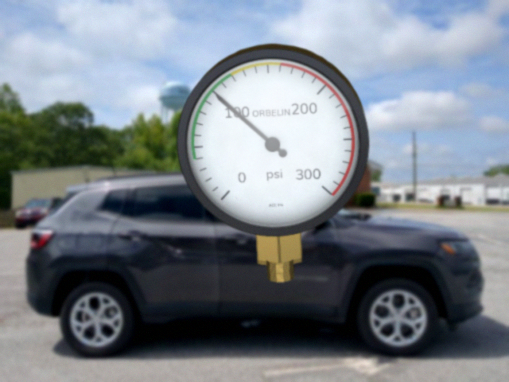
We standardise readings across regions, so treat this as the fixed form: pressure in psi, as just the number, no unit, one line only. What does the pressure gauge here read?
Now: 100
